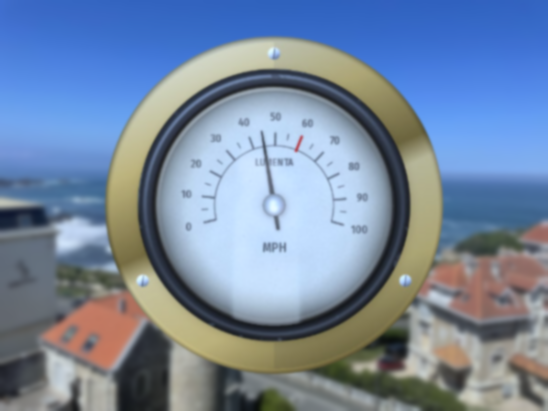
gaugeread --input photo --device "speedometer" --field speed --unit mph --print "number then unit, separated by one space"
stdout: 45 mph
